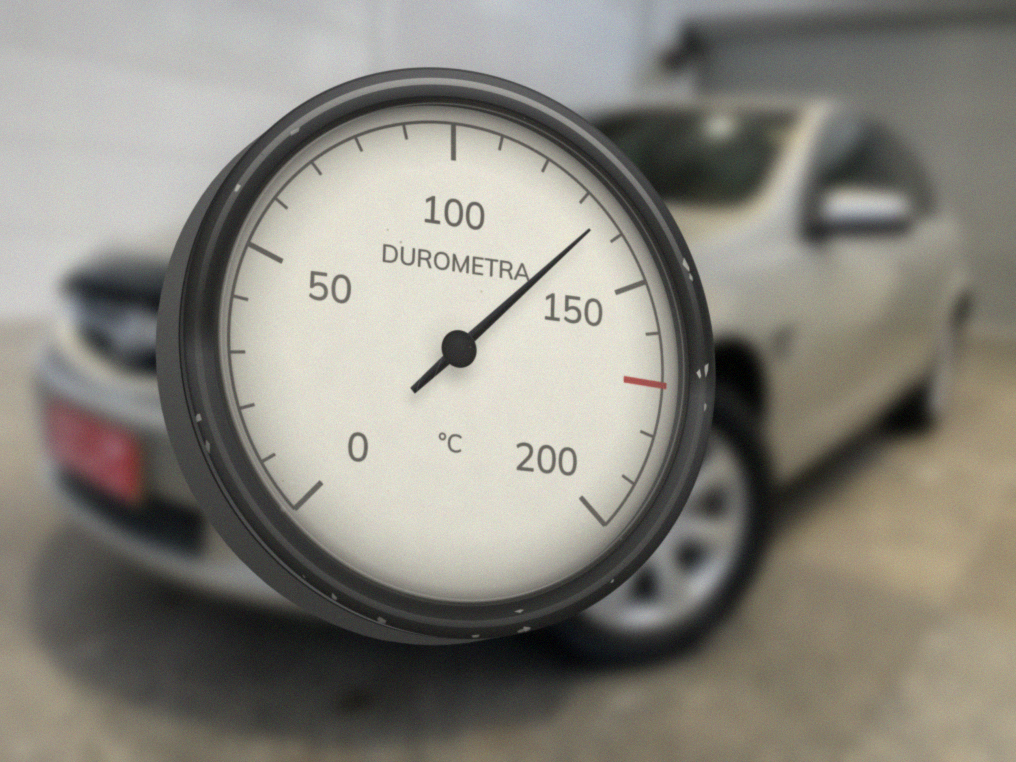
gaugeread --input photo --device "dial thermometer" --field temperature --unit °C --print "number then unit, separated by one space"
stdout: 135 °C
